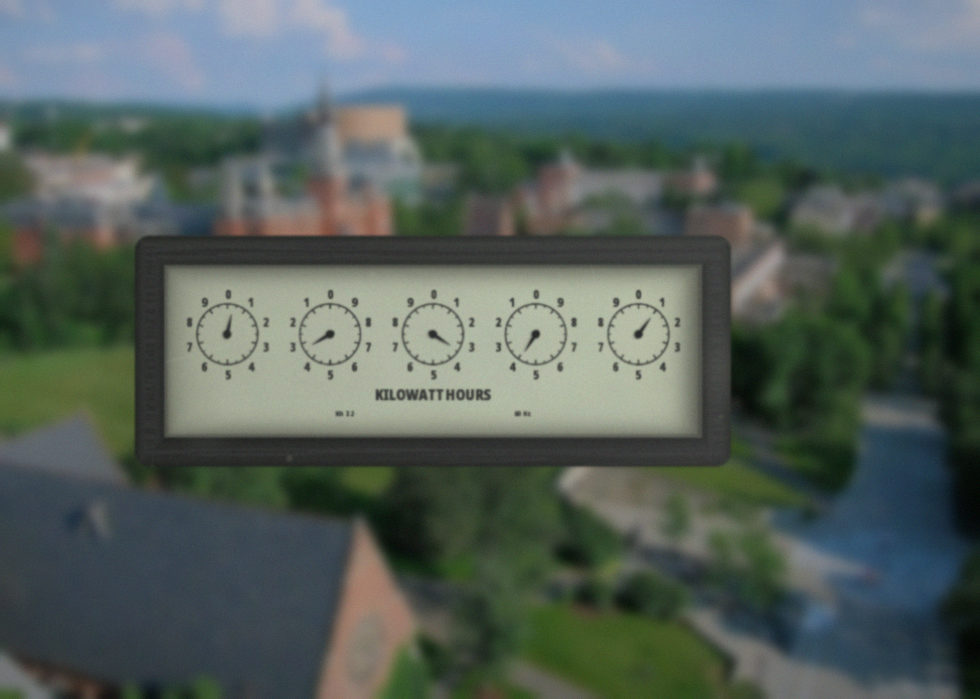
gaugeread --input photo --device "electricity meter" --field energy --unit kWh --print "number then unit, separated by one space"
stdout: 3341 kWh
